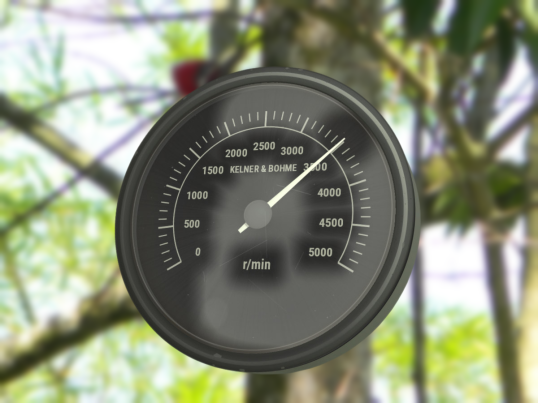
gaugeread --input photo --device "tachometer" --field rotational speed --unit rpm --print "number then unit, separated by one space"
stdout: 3500 rpm
